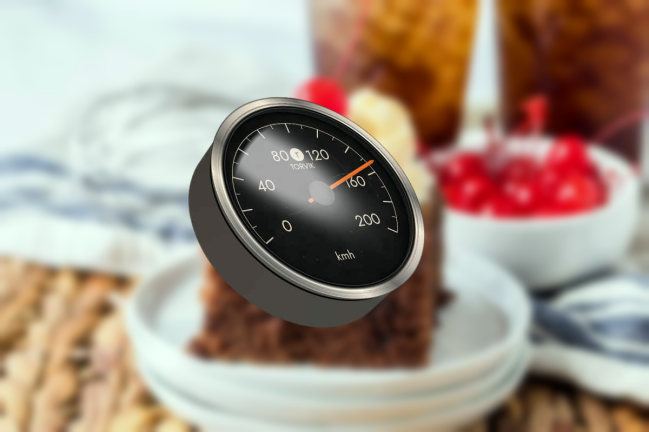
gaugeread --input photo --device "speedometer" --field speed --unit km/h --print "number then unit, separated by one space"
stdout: 155 km/h
